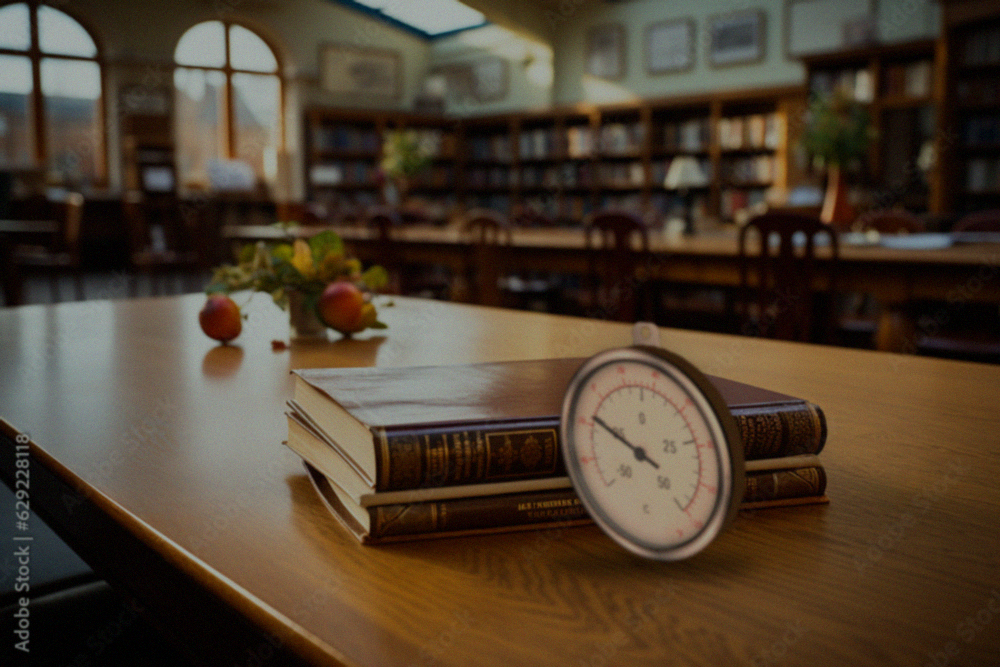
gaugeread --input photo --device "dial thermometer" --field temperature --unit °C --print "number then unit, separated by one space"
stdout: -25 °C
